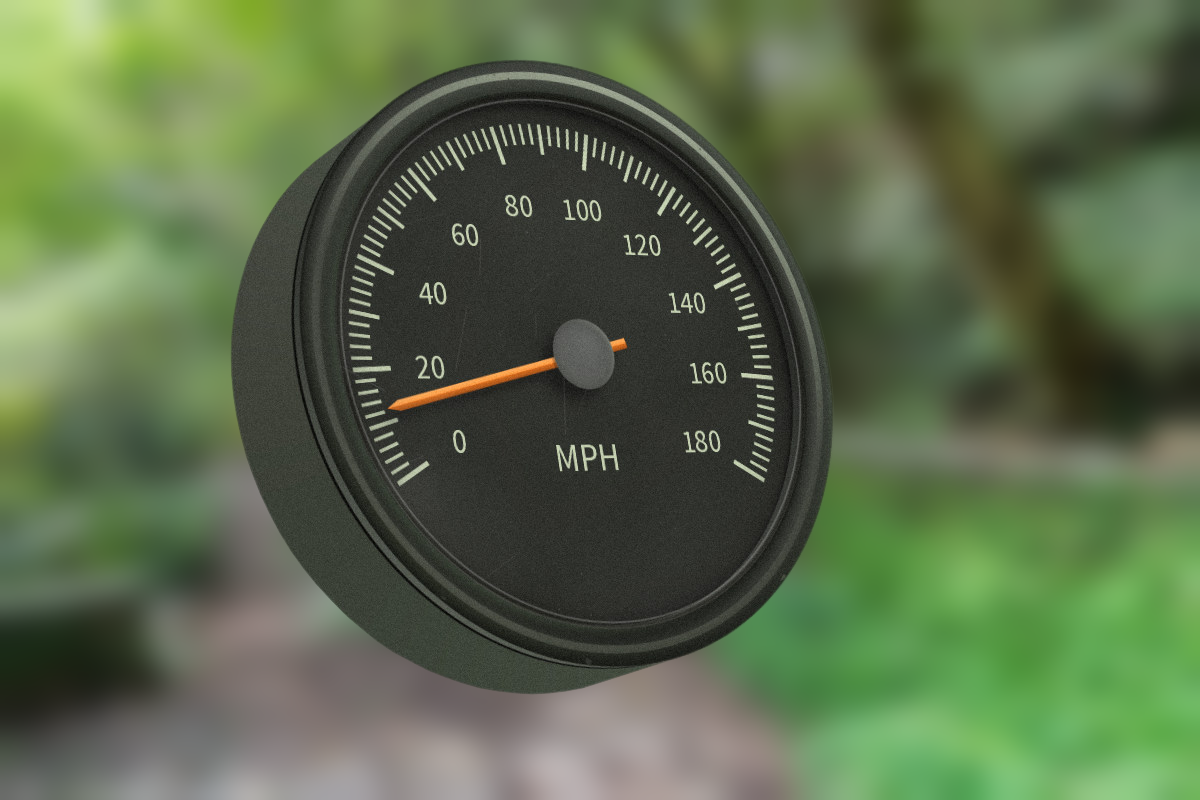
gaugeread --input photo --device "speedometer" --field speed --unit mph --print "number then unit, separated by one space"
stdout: 12 mph
